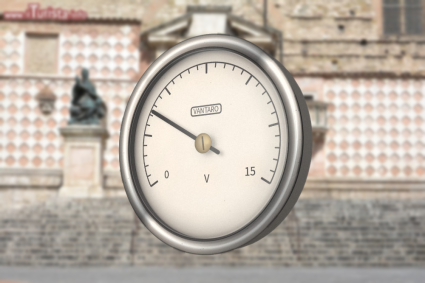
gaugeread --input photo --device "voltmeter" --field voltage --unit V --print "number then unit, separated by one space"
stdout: 3.75 V
